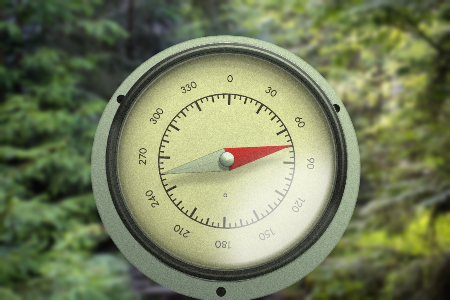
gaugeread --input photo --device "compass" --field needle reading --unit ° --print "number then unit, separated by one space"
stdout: 75 °
